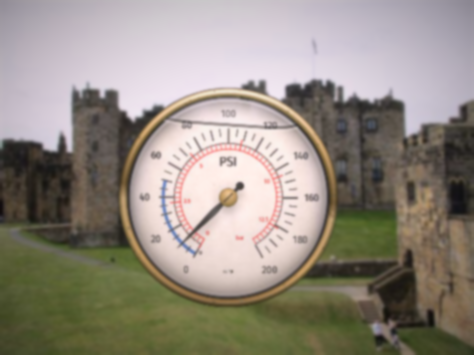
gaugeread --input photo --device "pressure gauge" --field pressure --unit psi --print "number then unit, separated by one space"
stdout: 10 psi
